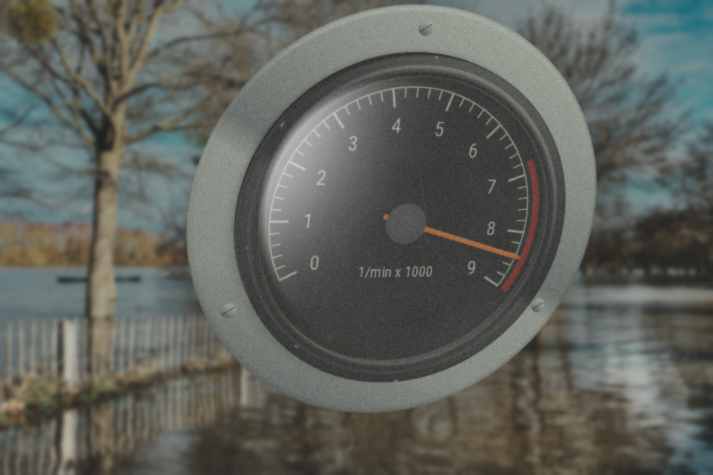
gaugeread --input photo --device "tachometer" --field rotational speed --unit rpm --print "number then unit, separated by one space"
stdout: 8400 rpm
